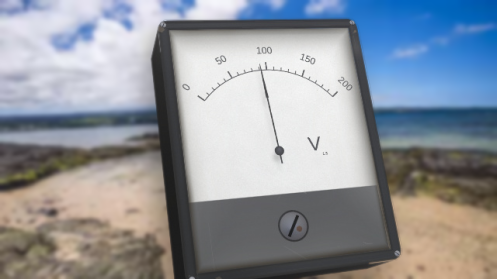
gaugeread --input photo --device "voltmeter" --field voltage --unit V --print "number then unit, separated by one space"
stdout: 90 V
